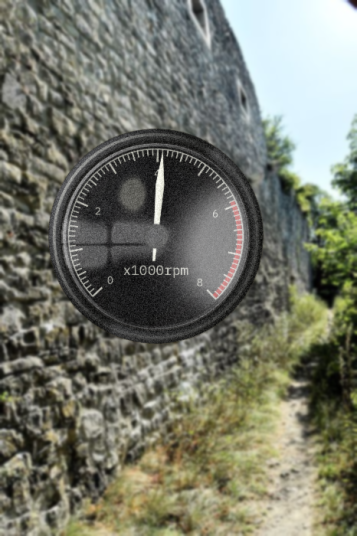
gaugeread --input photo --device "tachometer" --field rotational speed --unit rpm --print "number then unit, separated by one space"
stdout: 4100 rpm
